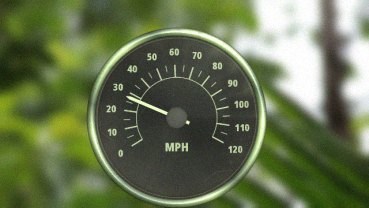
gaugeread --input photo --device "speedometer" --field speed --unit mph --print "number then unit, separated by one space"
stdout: 27.5 mph
